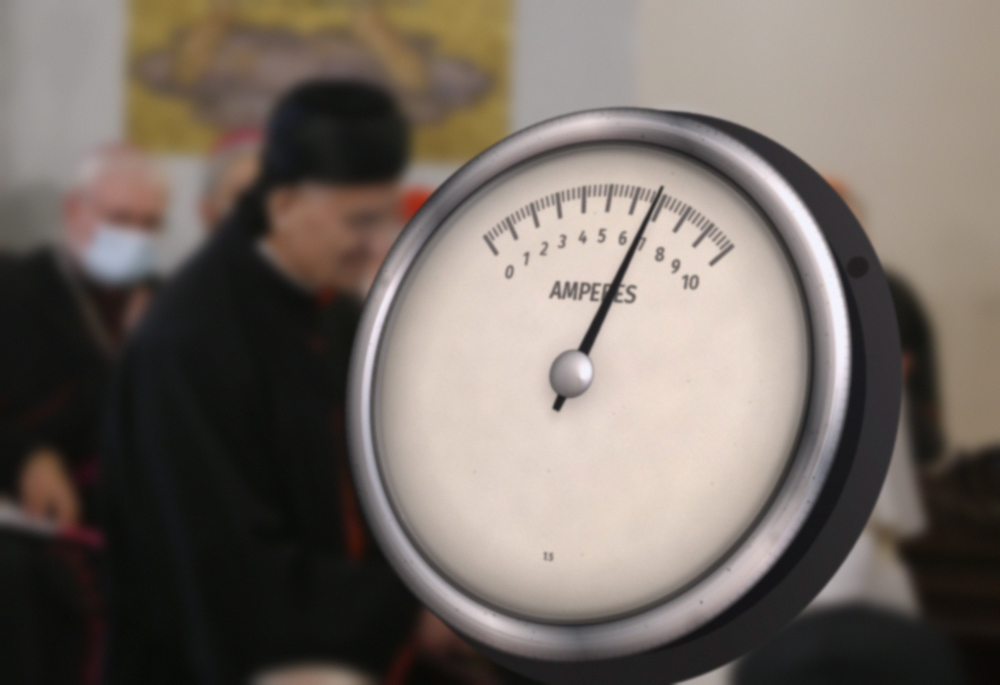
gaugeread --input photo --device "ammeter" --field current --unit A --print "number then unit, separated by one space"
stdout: 7 A
